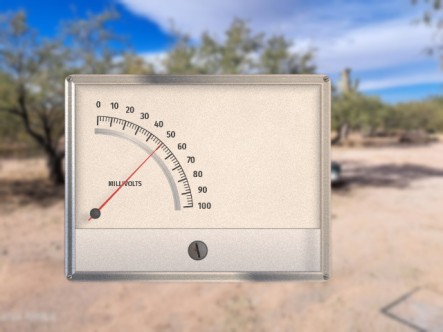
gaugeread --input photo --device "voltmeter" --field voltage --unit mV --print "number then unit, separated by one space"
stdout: 50 mV
